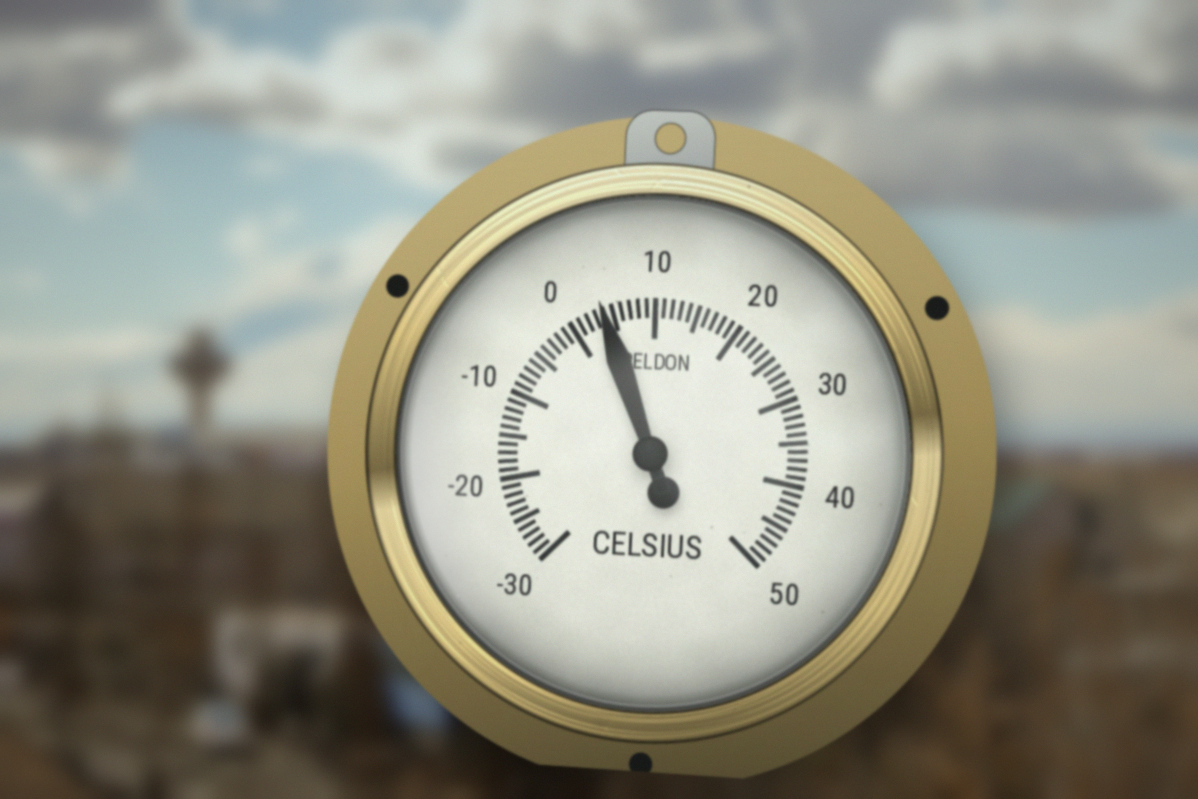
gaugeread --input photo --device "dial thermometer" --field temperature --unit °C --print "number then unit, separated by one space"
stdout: 4 °C
